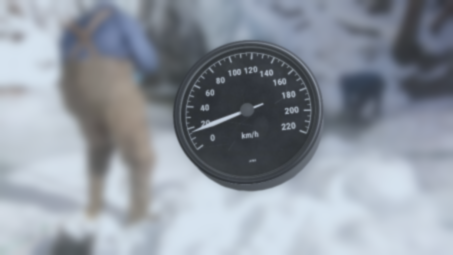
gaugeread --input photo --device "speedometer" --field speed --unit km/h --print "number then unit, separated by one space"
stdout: 15 km/h
